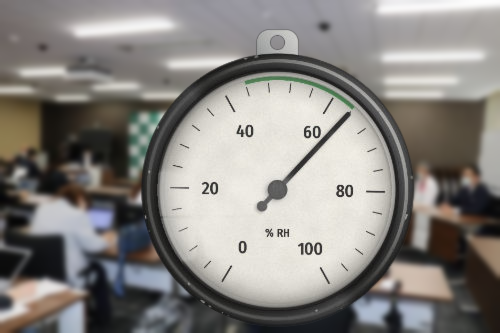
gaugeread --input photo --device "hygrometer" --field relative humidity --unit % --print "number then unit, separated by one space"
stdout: 64 %
